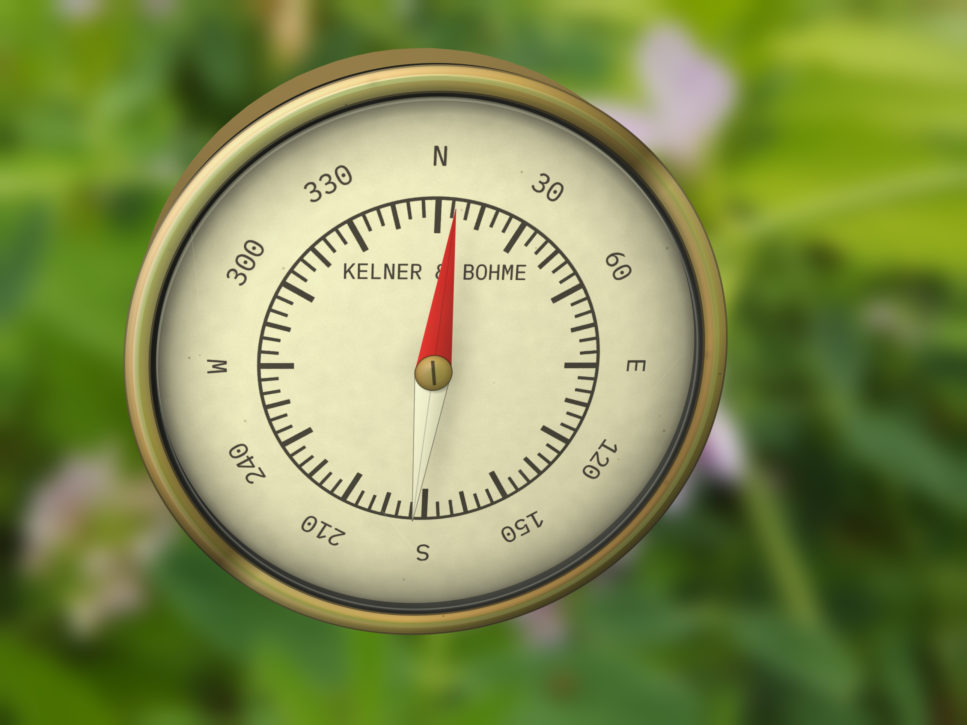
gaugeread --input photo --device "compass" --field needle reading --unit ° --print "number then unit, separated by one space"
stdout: 5 °
